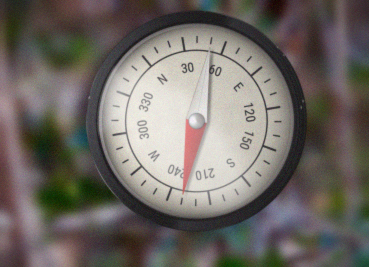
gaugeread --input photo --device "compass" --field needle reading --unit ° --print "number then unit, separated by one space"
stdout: 230 °
